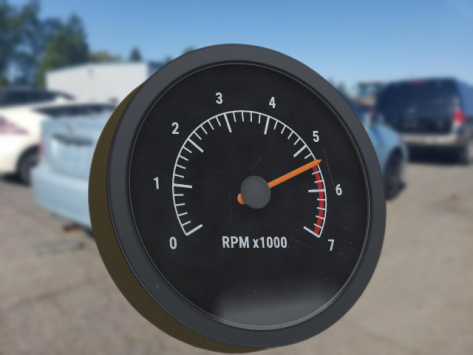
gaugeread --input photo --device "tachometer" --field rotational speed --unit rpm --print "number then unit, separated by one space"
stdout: 5400 rpm
